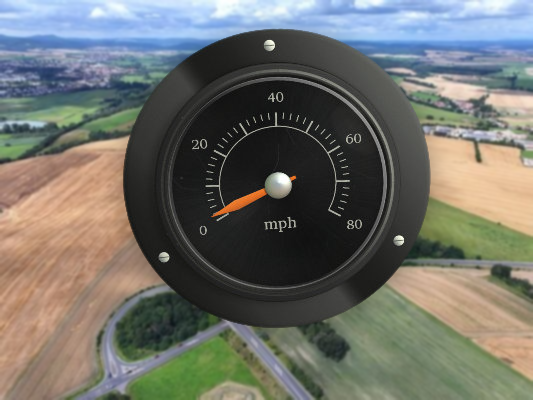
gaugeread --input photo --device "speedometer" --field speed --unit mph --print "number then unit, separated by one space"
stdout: 2 mph
